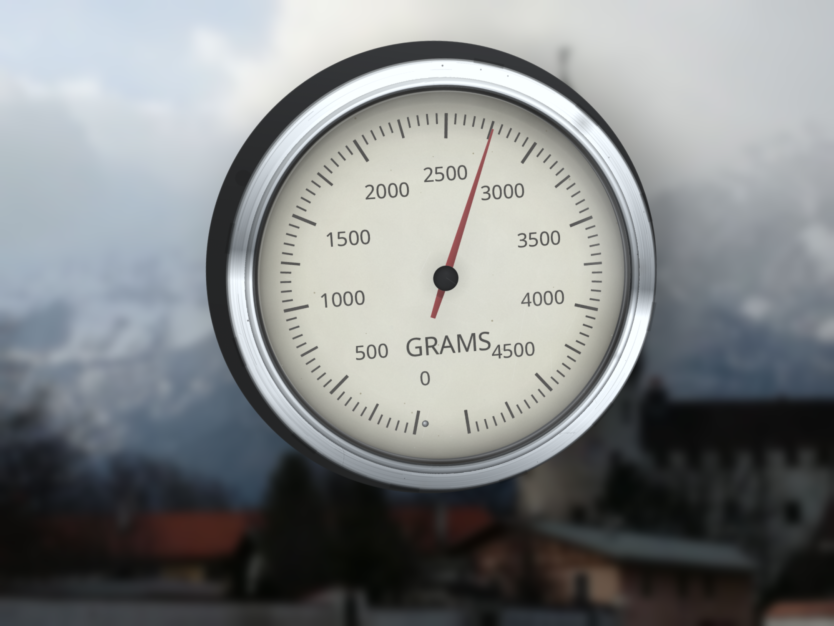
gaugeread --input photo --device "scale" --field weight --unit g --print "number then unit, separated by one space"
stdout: 2750 g
